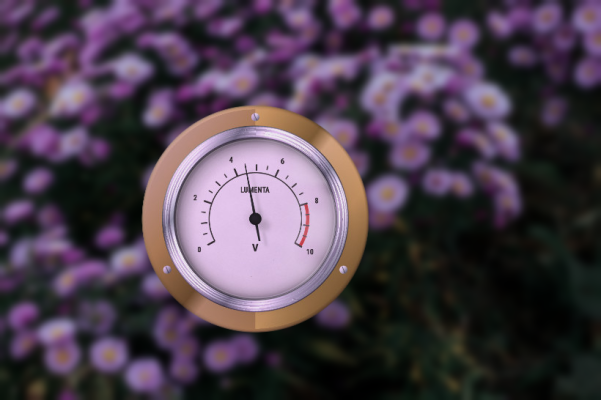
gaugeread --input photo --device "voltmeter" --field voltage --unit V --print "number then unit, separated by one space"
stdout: 4.5 V
